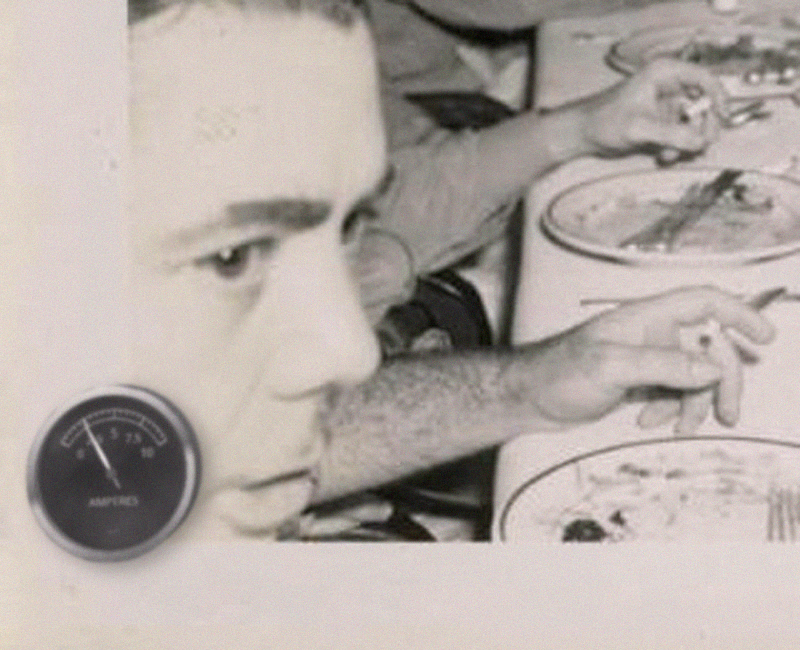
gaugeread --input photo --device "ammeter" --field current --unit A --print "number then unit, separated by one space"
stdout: 2.5 A
